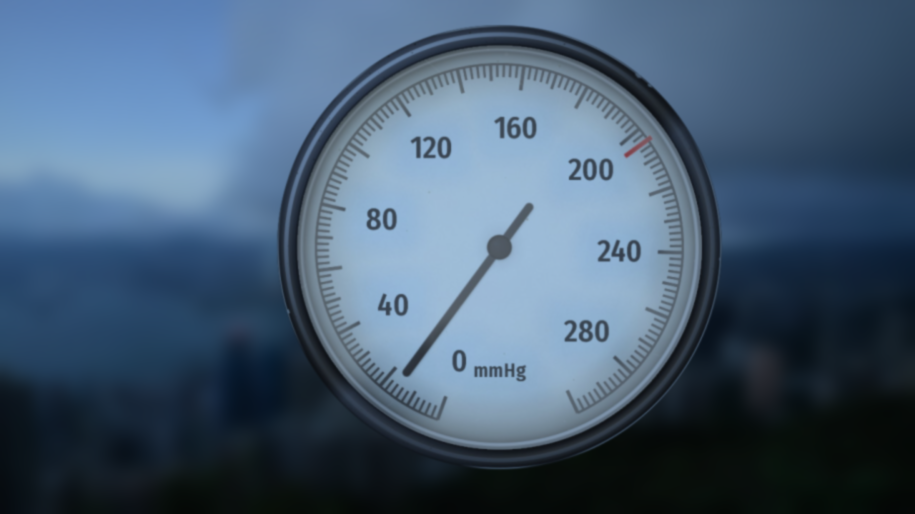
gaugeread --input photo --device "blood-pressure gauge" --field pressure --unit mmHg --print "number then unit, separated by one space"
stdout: 16 mmHg
